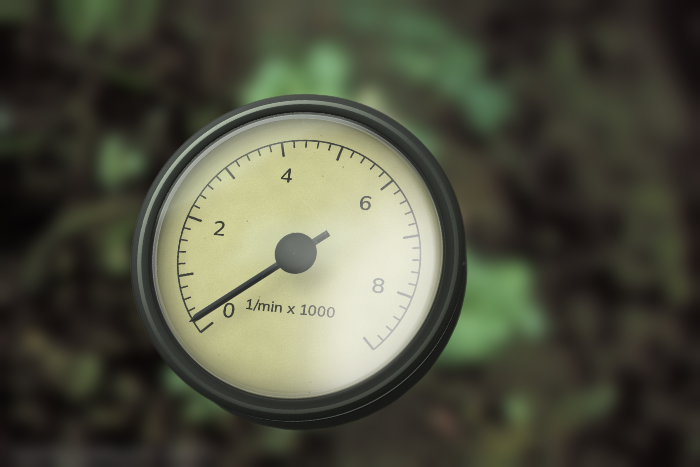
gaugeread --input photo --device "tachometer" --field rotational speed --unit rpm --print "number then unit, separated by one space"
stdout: 200 rpm
